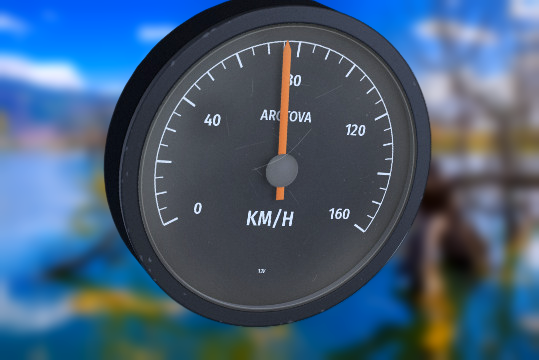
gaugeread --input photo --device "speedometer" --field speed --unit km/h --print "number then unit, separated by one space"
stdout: 75 km/h
